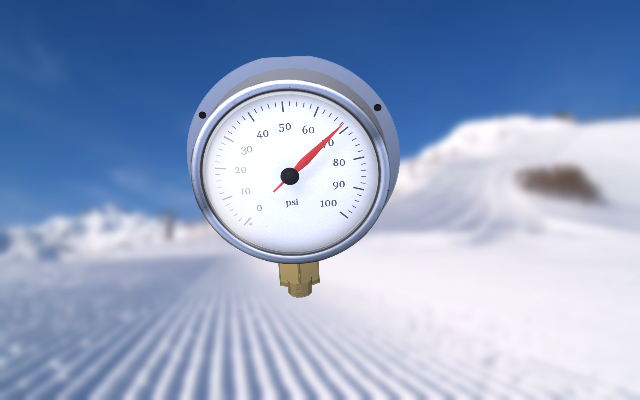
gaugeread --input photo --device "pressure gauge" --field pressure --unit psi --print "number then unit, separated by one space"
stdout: 68 psi
